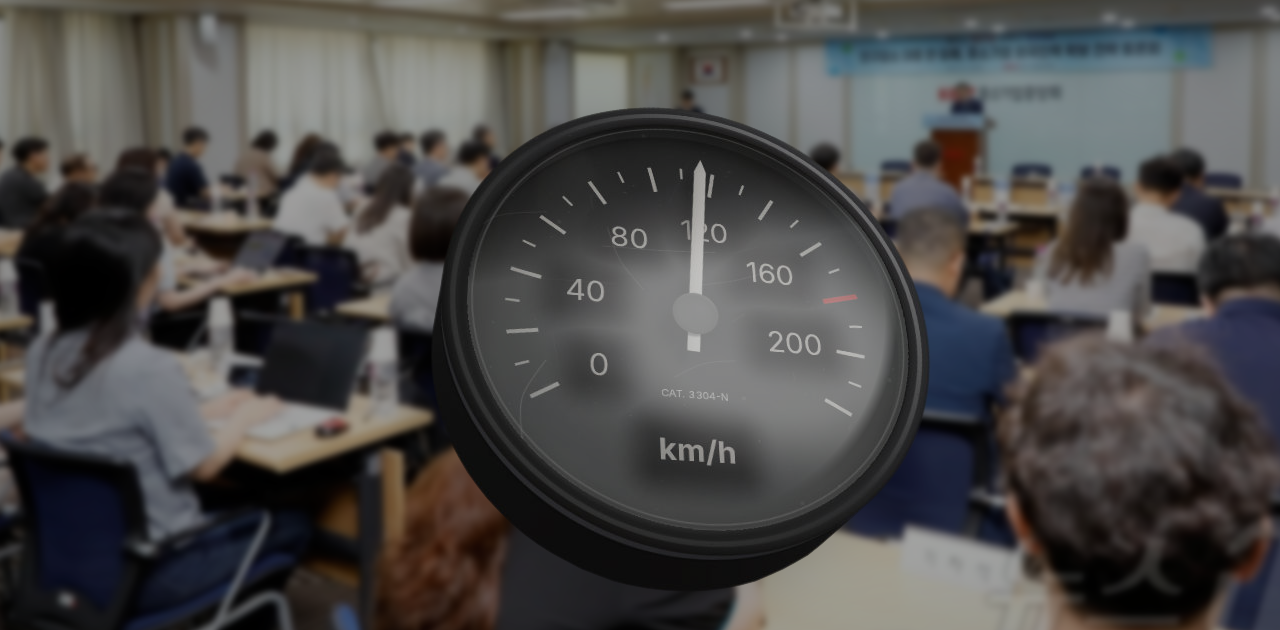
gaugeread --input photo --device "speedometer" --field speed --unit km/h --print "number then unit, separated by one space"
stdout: 115 km/h
